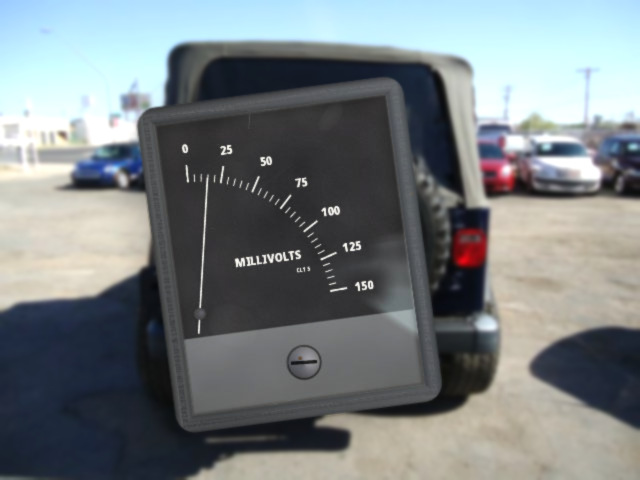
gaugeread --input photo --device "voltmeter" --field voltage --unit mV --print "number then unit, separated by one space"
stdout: 15 mV
